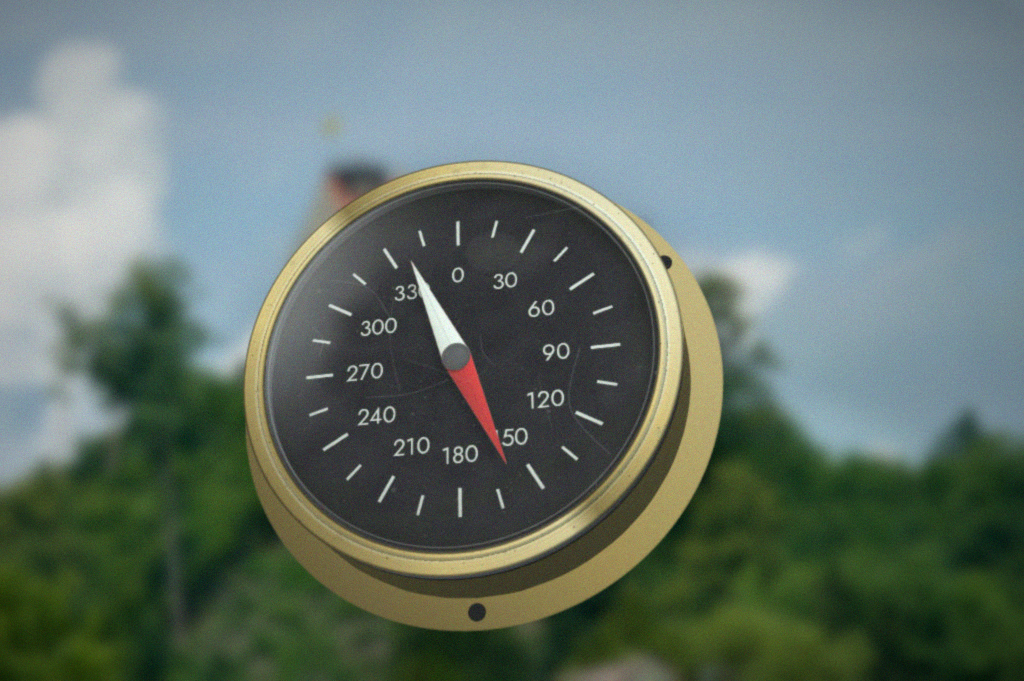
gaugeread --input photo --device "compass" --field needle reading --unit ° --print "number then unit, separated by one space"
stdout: 157.5 °
